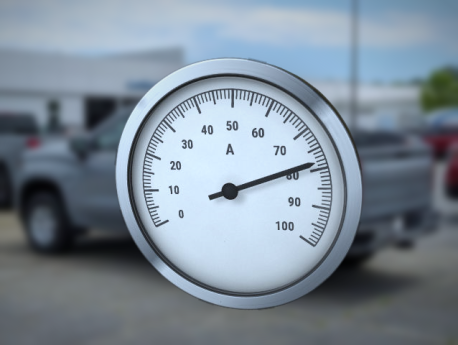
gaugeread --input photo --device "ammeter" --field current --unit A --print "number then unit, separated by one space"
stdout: 78 A
